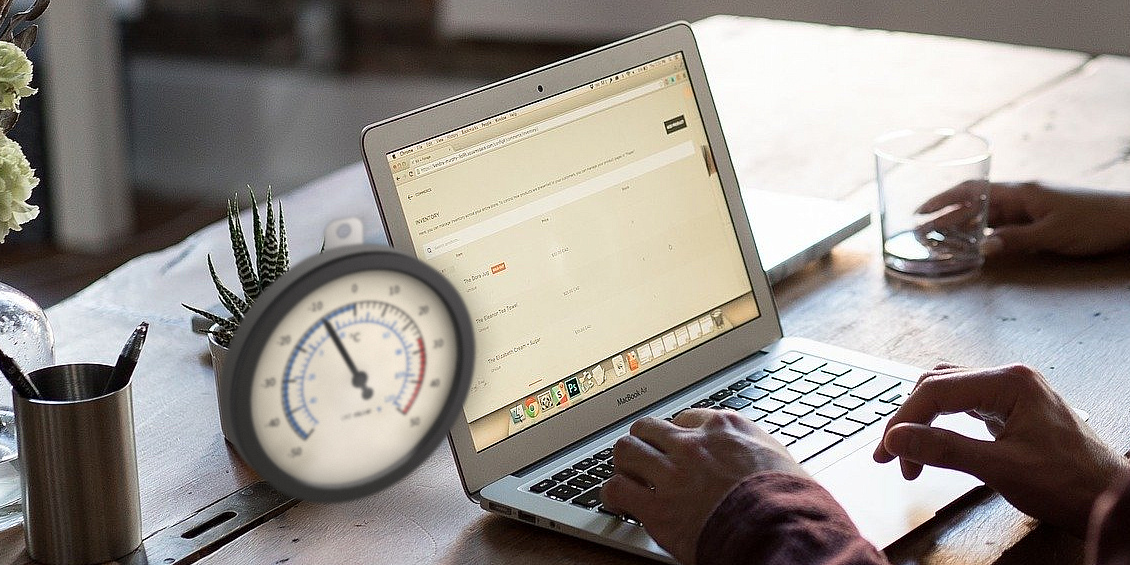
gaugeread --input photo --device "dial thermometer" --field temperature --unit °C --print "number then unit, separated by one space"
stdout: -10 °C
